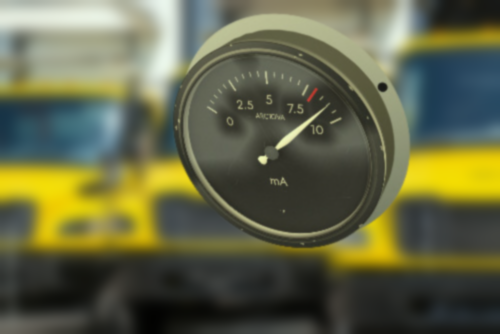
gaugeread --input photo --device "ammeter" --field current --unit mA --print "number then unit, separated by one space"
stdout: 9 mA
